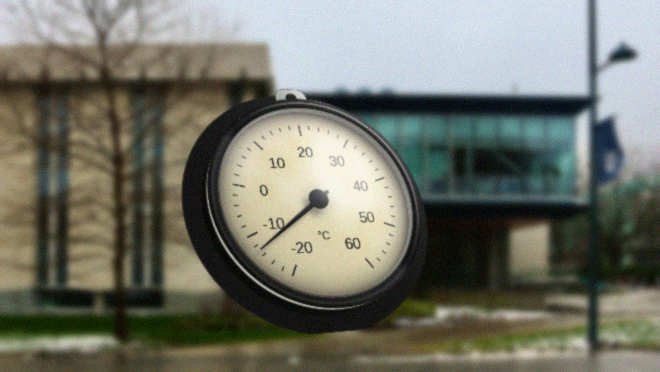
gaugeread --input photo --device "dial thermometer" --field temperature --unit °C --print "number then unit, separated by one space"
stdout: -13 °C
